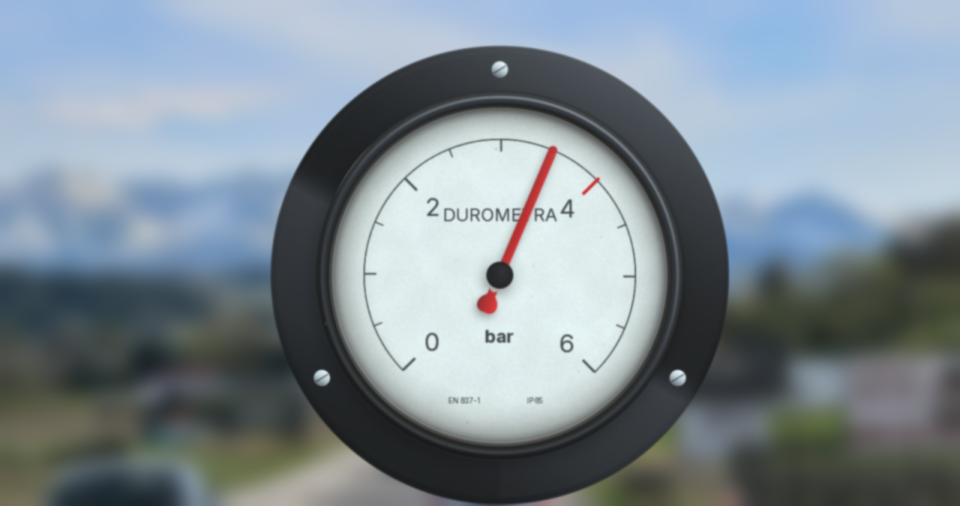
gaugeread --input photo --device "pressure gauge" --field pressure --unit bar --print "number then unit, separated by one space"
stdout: 3.5 bar
